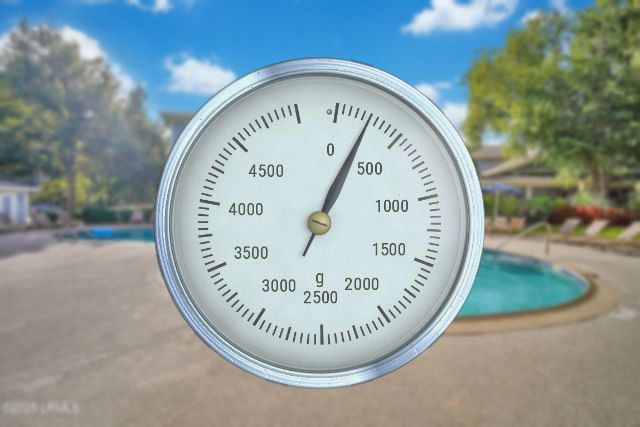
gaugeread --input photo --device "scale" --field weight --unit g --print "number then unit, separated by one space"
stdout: 250 g
